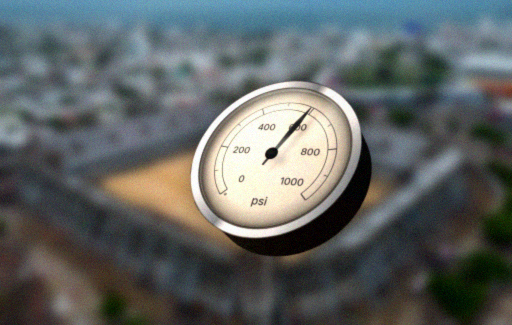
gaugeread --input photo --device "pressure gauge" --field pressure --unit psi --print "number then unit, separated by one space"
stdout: 600 psi
